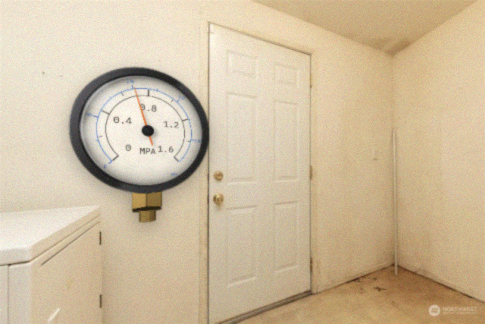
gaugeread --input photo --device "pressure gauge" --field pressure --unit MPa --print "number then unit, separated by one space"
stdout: 0.7 MPa
